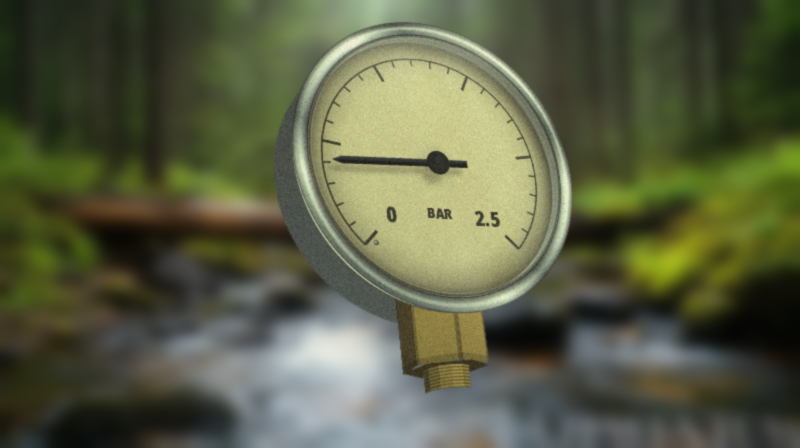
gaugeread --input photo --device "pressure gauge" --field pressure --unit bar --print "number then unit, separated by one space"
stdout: 0.4 bar
